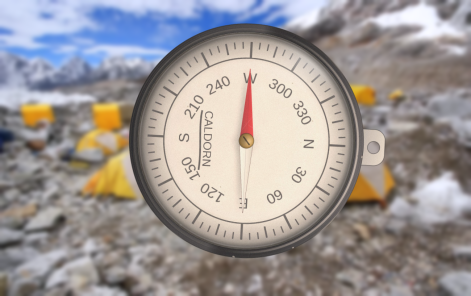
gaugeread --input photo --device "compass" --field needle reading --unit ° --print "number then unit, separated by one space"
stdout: 270 °
